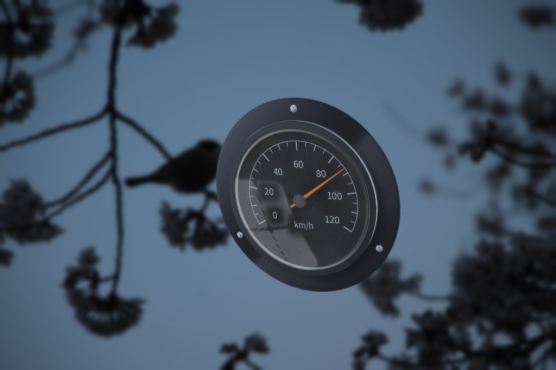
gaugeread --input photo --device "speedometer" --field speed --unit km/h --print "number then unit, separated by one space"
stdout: 87.5 km/h
